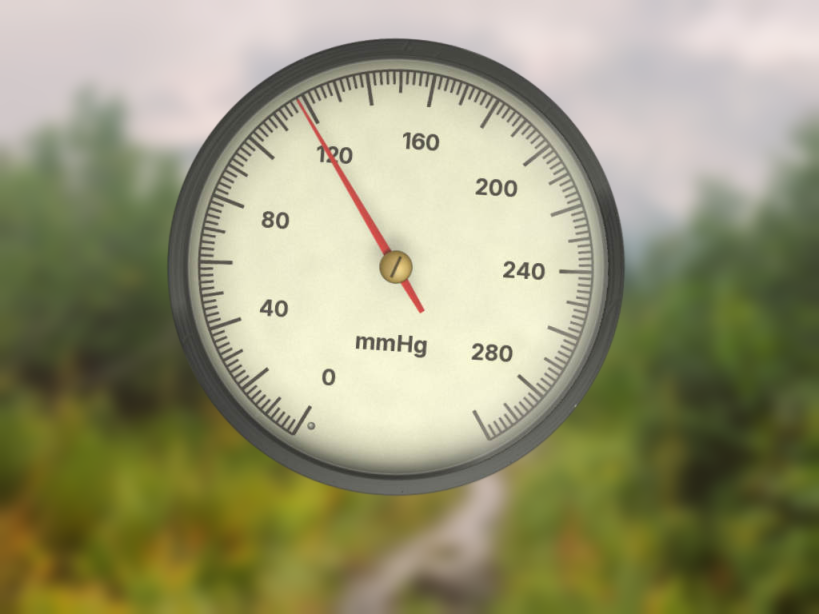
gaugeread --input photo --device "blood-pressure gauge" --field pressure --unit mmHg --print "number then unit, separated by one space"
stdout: 118 mmHg
